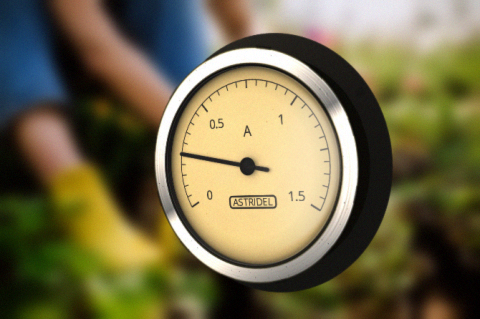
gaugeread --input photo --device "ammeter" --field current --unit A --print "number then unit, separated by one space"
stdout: 0.25 A
